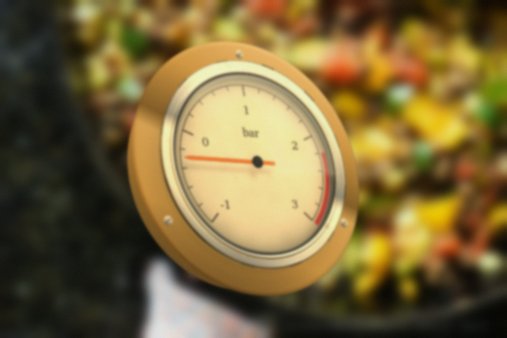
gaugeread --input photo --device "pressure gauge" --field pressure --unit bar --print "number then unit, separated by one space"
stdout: -0.3 bar
